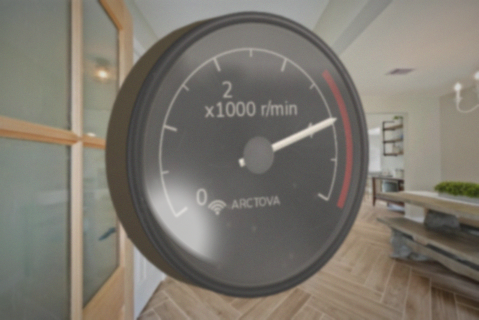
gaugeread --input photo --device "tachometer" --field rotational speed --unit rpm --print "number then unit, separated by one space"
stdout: 4000 rpm
